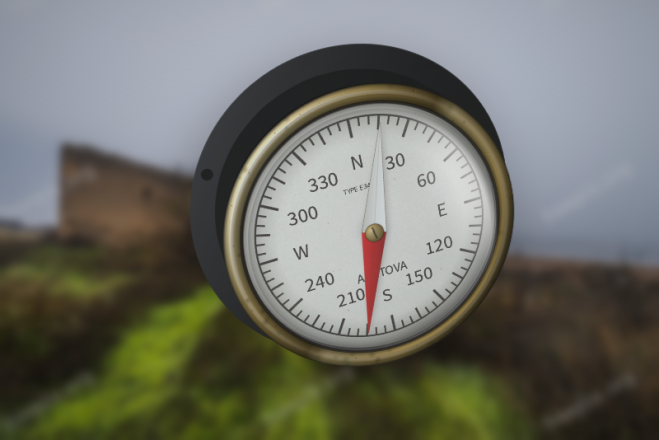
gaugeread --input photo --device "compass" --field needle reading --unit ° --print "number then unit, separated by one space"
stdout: 195 °
